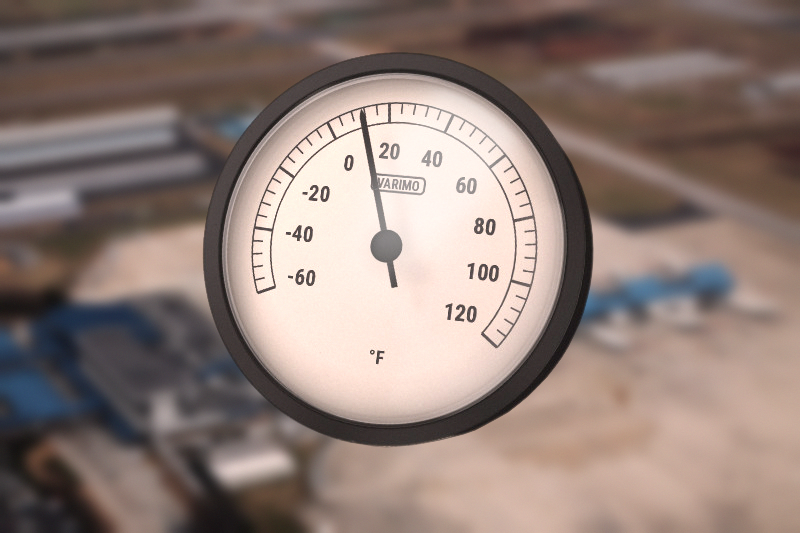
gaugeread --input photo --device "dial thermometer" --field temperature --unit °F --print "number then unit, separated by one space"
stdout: 12 °F
